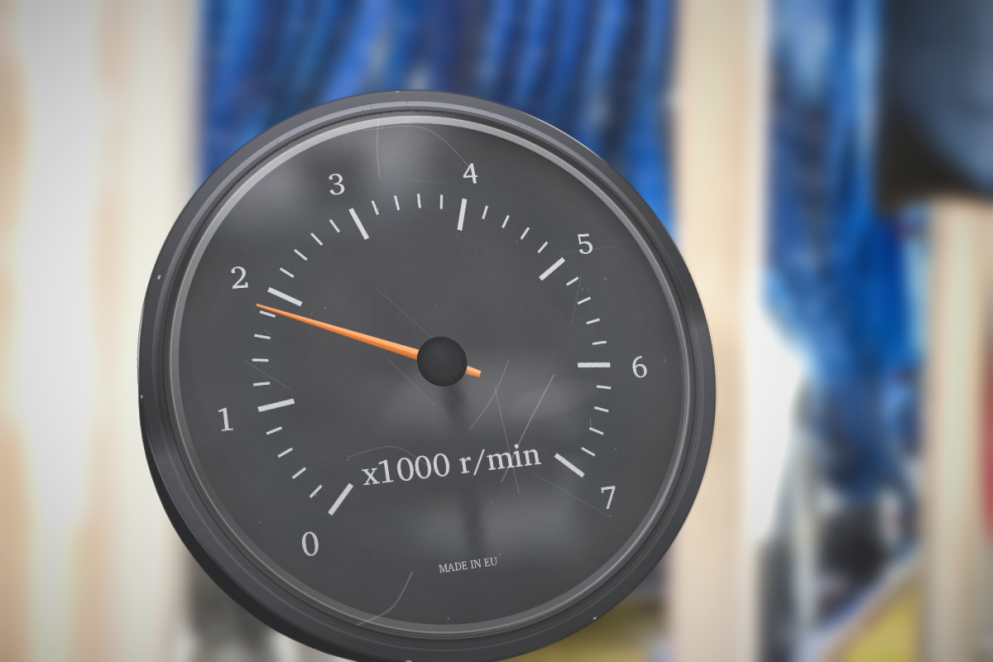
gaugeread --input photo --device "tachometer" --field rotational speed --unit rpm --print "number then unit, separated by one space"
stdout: 1800 rpm
